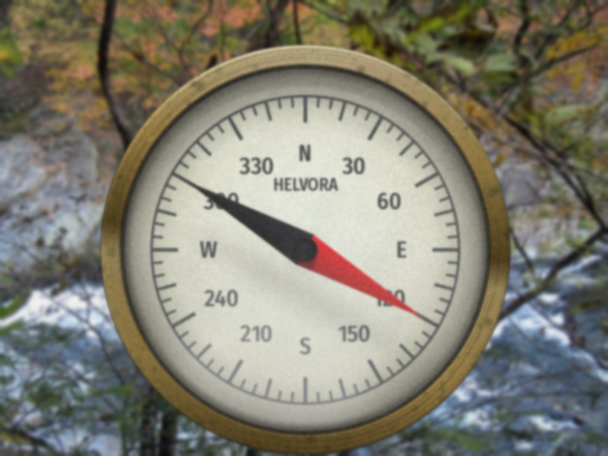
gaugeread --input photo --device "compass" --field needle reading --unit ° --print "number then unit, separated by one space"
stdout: 120 °
